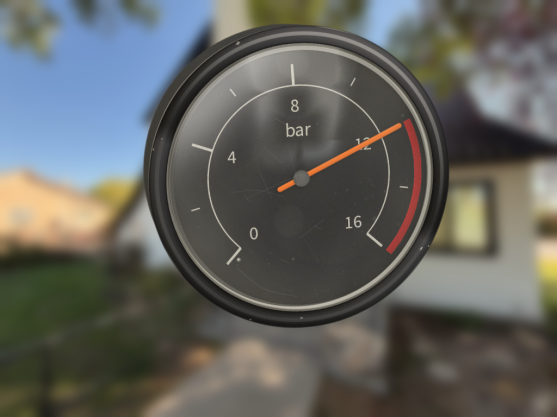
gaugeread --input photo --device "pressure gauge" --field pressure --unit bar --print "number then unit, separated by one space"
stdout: 12 bar
